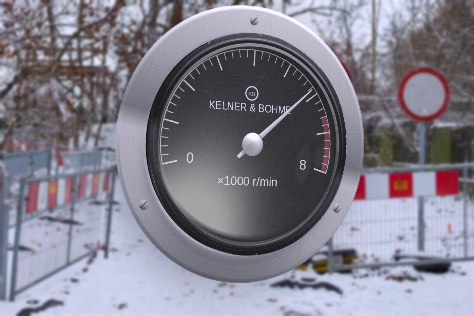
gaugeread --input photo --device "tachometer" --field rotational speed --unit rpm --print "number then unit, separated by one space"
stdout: 5800 rpm
